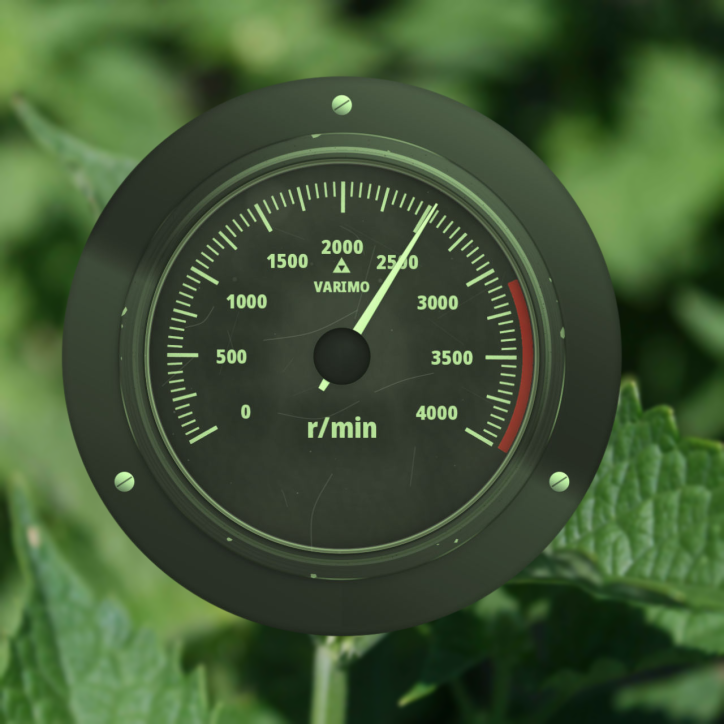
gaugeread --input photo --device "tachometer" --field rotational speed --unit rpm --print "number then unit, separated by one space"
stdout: 2525 rpm
